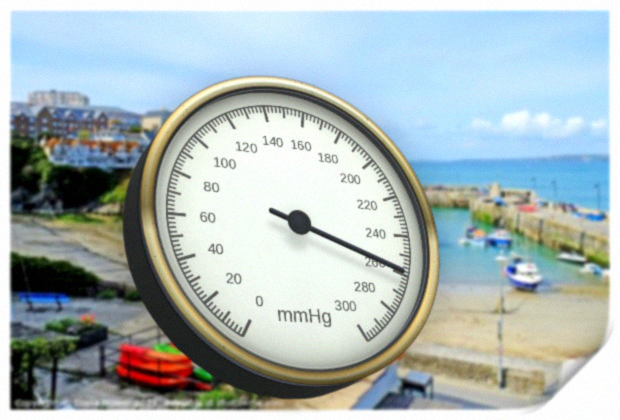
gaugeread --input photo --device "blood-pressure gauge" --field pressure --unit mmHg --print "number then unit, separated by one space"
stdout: 260 mmHg
